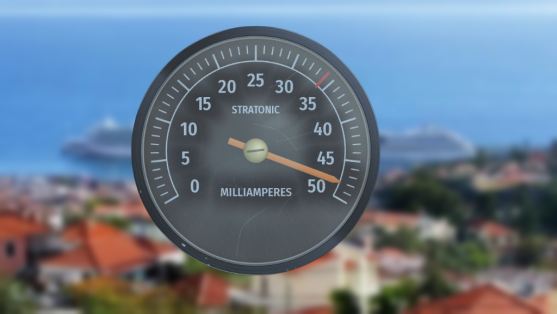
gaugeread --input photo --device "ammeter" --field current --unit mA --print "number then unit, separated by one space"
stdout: 48 mA
